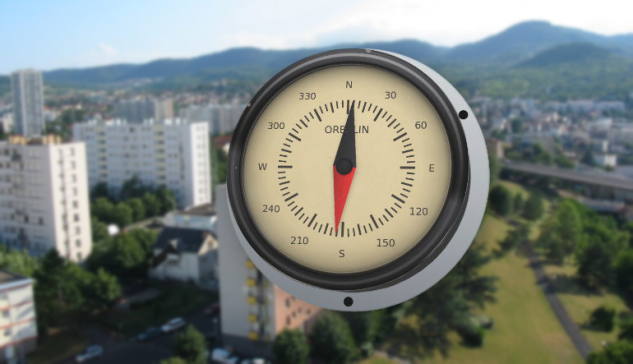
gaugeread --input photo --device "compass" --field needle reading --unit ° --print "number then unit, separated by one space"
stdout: 185 °
